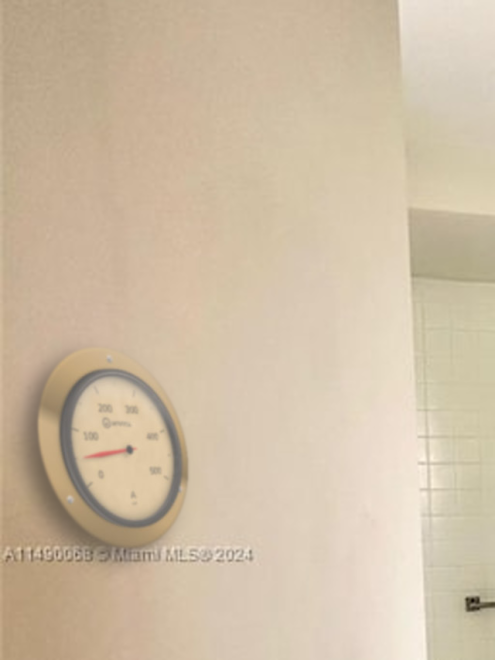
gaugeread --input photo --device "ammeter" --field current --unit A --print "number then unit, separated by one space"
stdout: 50 A
